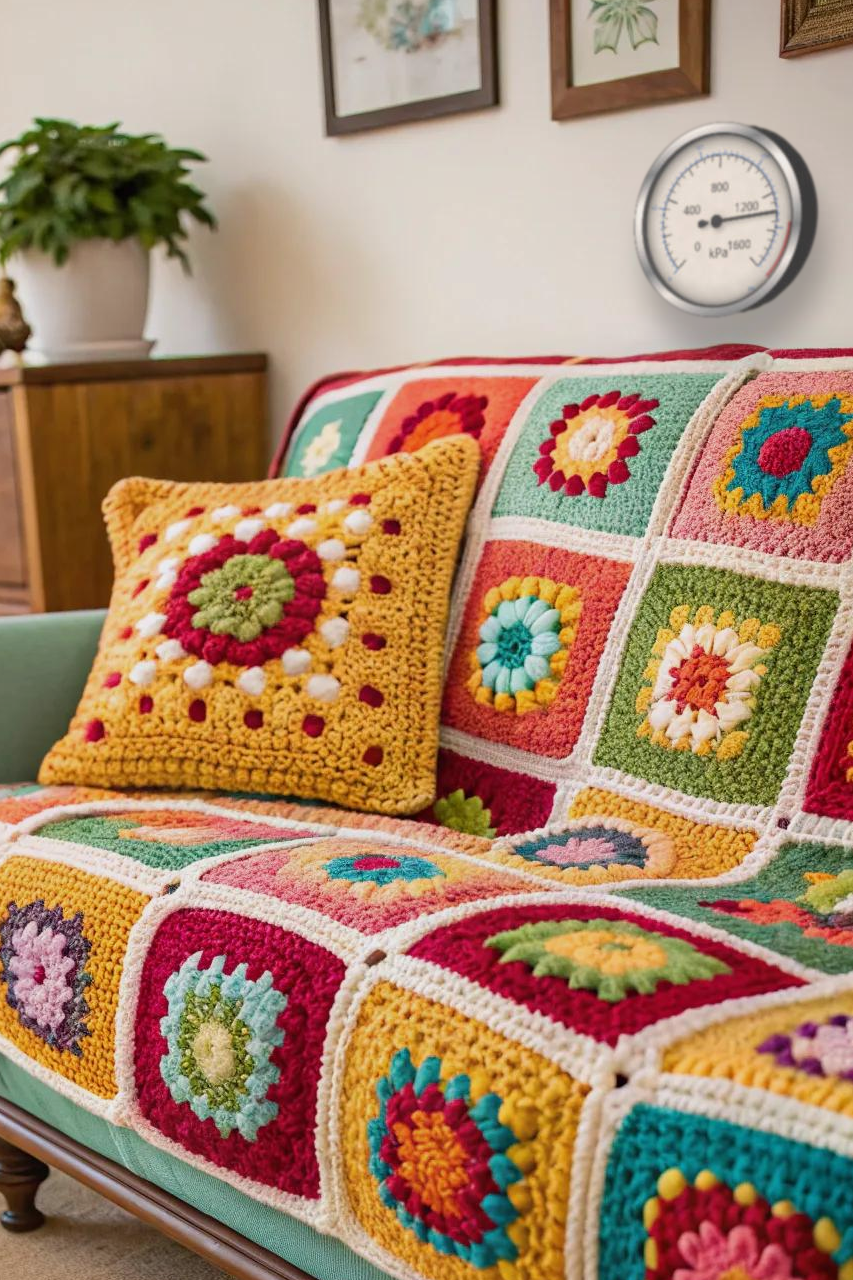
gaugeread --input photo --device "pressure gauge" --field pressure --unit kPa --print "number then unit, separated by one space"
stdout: 1300 kPa
